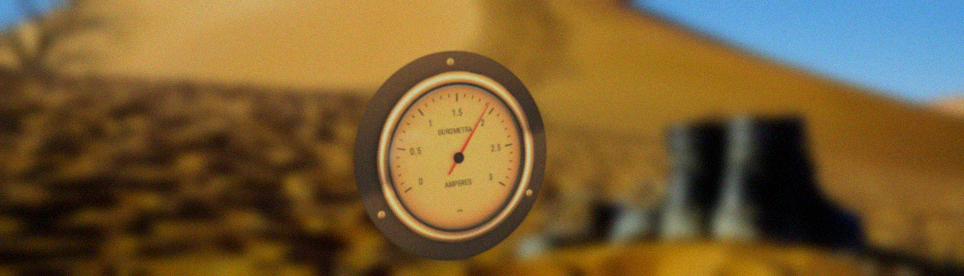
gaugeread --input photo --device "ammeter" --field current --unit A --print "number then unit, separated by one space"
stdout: 1.9 A
